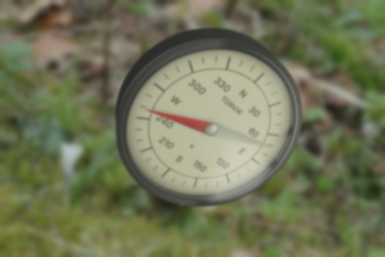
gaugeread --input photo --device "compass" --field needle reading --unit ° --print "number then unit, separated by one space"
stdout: 250 °
